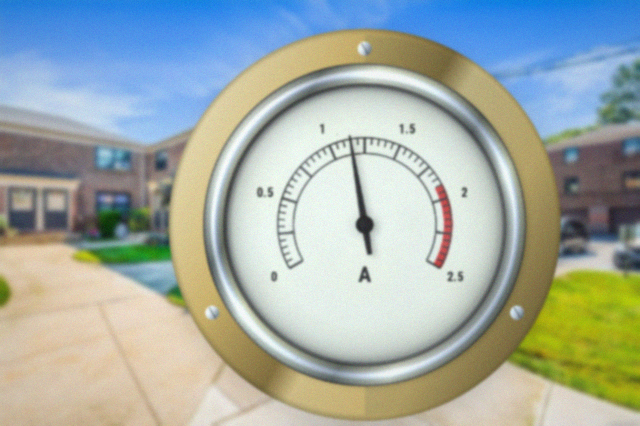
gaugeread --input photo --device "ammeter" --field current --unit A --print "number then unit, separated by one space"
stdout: 1.15 A
